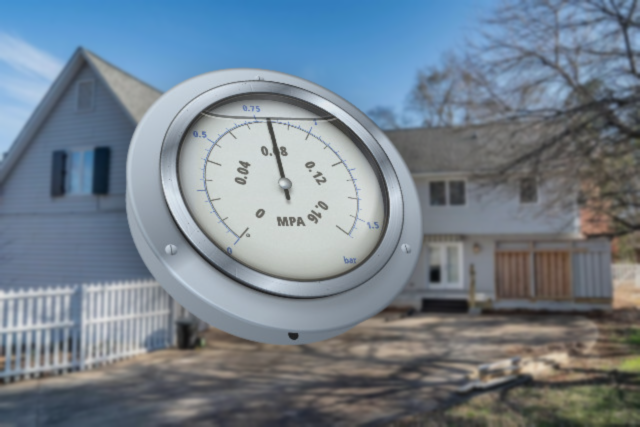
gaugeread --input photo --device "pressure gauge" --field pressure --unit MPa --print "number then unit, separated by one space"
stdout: 0.08 MPa
